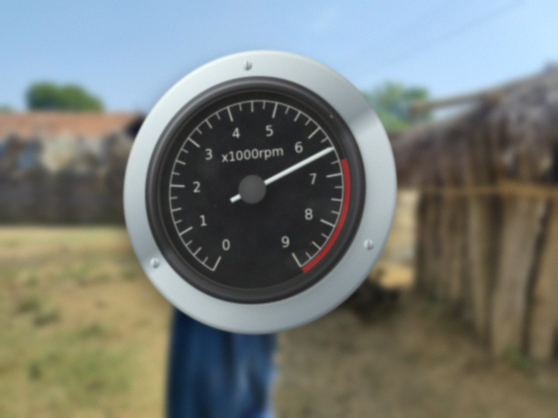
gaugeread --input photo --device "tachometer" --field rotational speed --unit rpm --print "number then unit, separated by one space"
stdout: 6500 rpm
